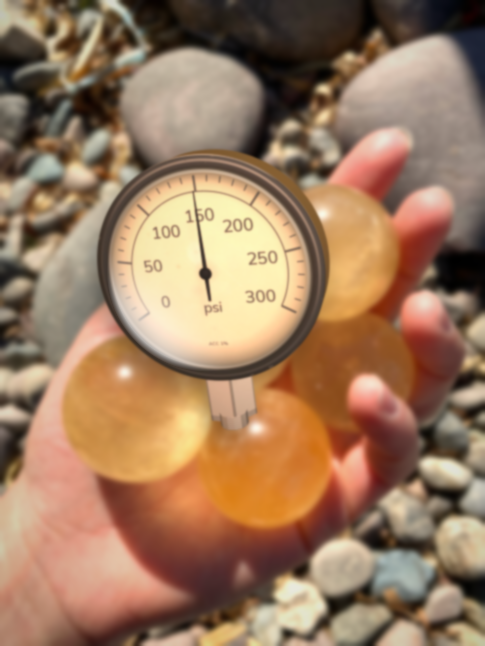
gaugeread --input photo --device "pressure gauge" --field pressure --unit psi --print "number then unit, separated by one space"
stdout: 150 psi
